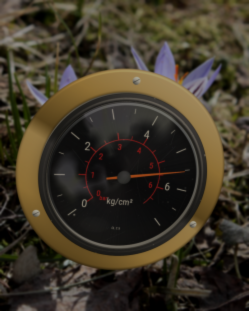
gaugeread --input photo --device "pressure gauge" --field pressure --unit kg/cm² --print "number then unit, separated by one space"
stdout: 5.5 kg/cm²
